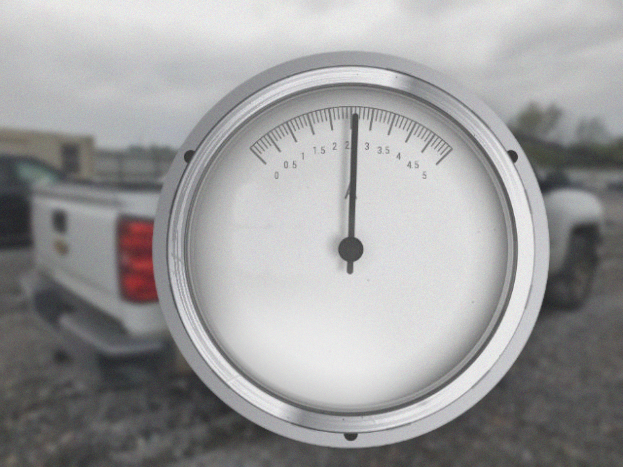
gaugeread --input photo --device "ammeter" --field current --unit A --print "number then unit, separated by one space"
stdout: 2.6 A
